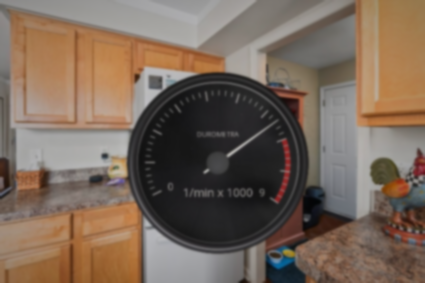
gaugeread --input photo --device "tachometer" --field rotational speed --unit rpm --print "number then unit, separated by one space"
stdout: 6400 rpm
